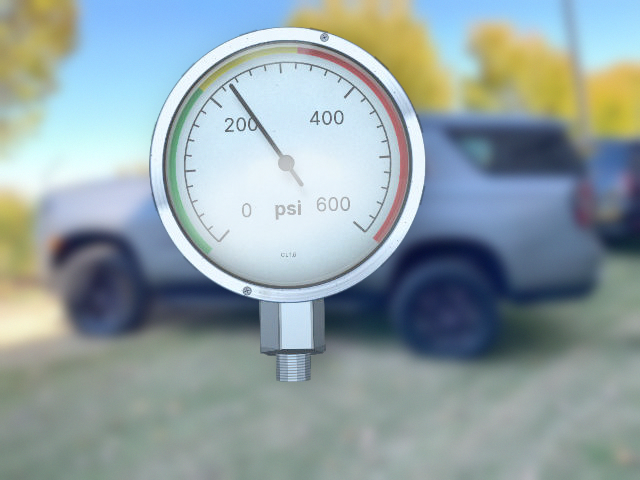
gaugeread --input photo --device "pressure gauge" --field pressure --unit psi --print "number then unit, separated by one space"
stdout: 230 psi
